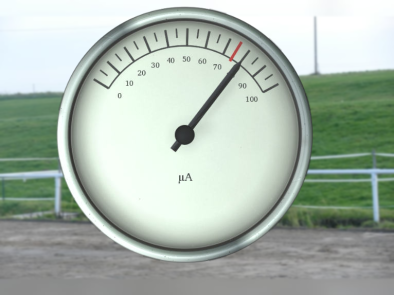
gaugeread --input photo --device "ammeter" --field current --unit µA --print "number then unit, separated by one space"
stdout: 80 µA
